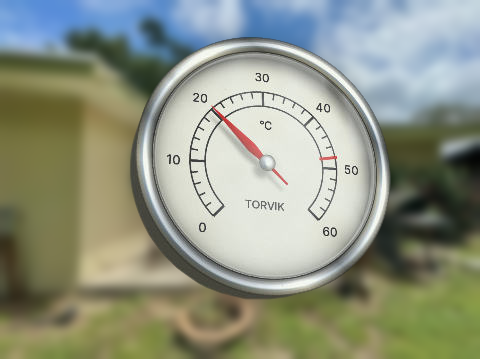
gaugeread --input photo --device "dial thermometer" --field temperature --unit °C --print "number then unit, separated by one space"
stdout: 20 °C
